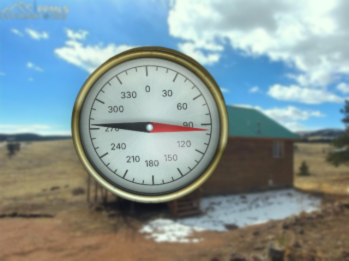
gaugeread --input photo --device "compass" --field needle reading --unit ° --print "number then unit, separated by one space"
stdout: 95 °
